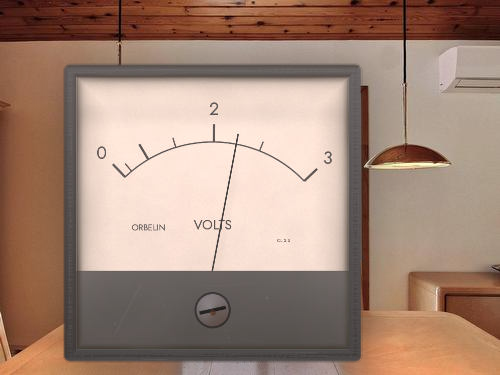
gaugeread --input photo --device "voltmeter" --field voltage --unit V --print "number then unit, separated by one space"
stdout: 2.25 V
